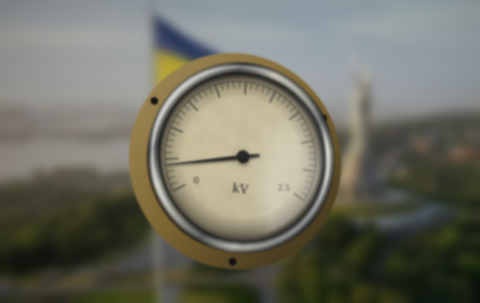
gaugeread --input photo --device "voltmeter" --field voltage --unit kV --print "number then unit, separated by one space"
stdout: 0.2 kV
